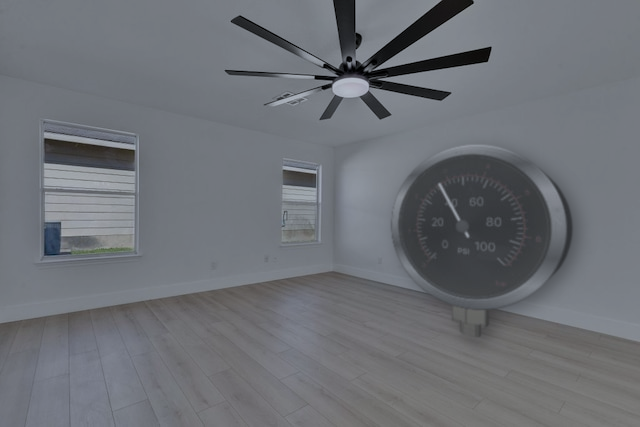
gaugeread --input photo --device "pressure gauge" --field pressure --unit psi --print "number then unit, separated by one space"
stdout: 40 psi
